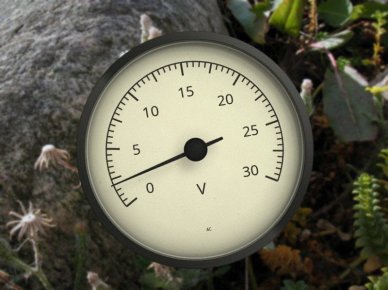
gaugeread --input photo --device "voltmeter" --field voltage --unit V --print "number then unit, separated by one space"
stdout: 2 V
